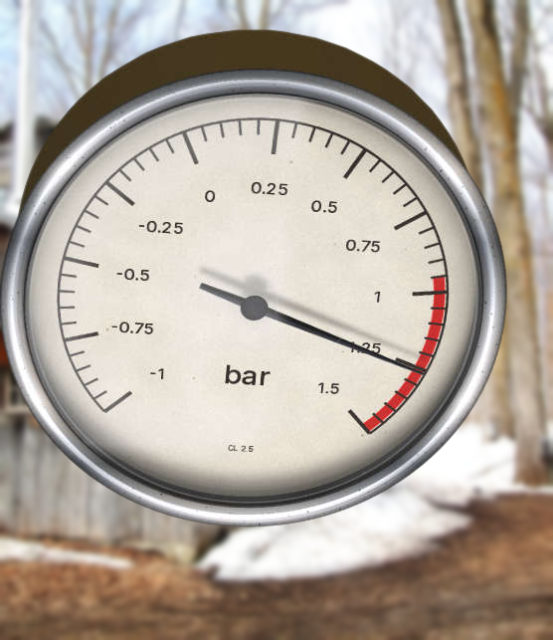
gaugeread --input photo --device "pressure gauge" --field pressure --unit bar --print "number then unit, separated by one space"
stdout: 1.25 bar
